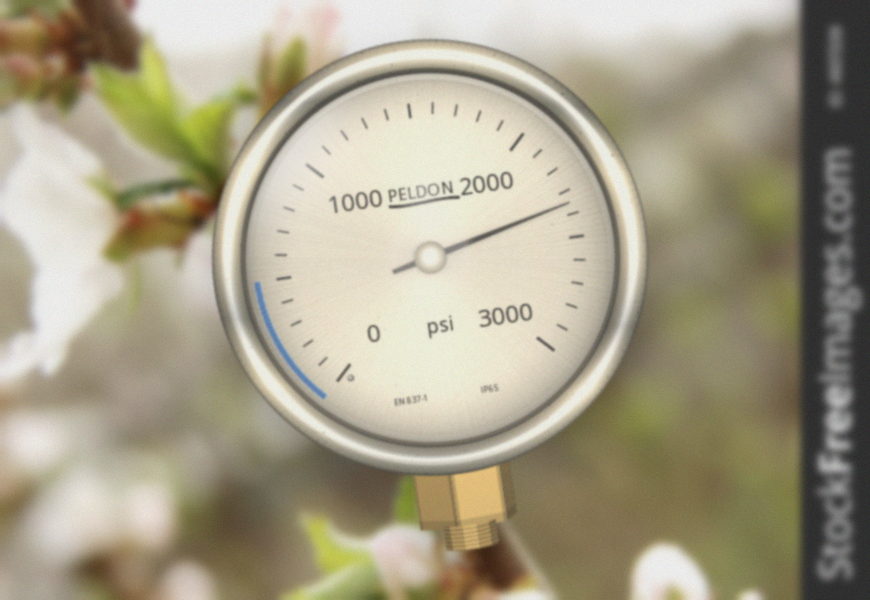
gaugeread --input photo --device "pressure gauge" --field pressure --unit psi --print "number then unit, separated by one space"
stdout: 2350 psi
